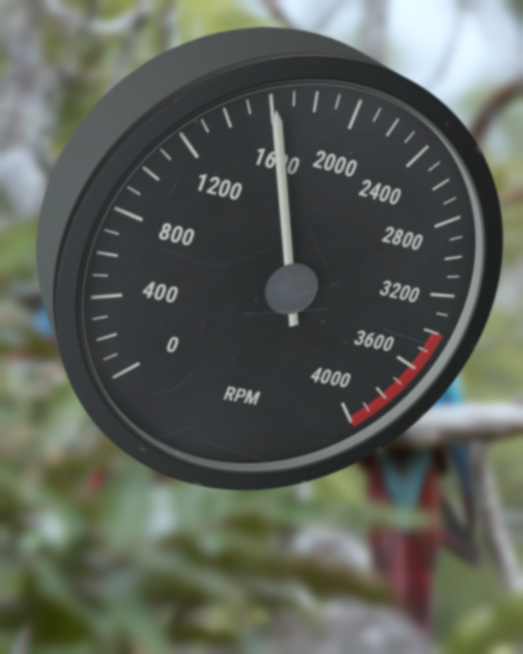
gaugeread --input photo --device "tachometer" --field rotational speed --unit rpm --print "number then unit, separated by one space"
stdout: 1600 rpm
